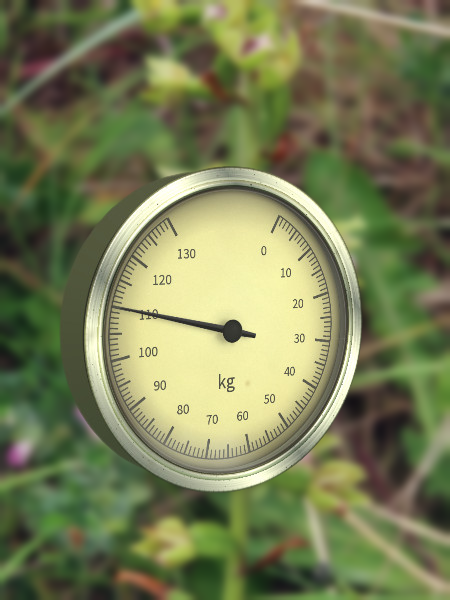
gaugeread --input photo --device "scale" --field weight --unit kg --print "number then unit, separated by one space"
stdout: 110 kg
